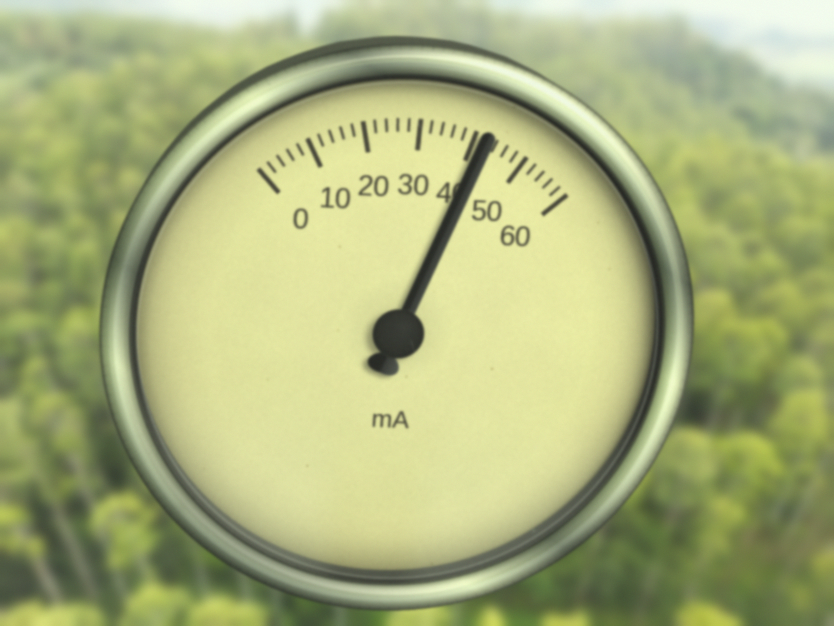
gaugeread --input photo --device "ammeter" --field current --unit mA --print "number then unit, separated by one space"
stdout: 42 mA
